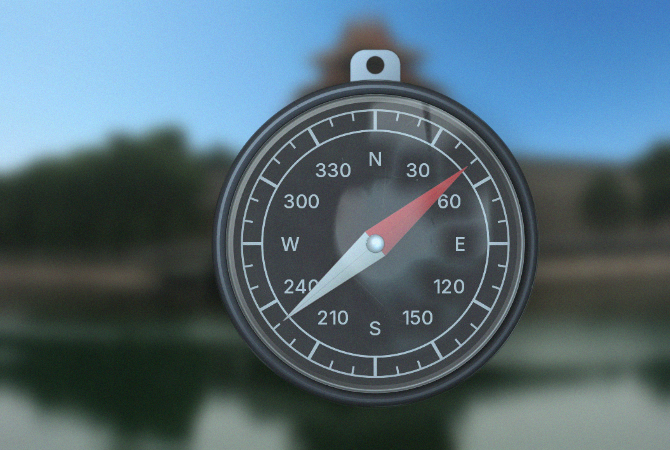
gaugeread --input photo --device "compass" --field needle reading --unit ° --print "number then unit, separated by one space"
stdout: 50 °
